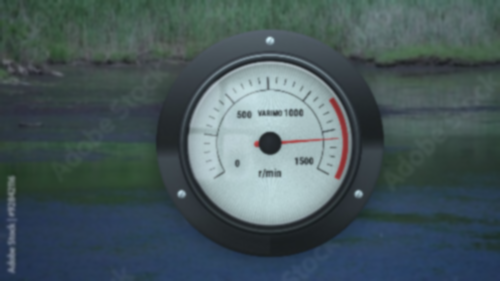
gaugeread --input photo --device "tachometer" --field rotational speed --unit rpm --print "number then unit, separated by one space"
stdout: 1300 rpm
